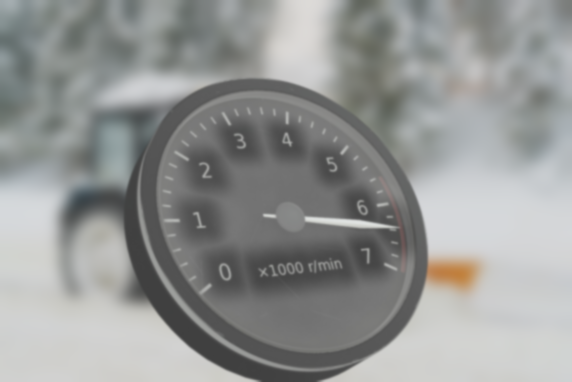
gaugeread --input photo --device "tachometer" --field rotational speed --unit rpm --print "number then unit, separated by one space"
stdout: 6400 rpm
